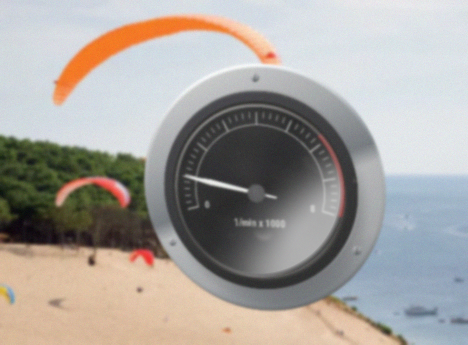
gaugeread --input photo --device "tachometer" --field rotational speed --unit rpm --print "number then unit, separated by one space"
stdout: 1000 rpm
